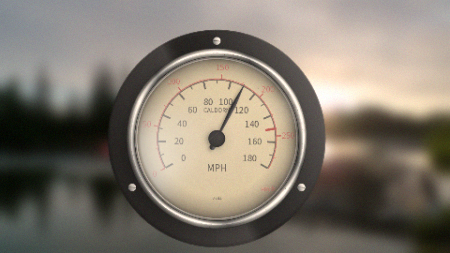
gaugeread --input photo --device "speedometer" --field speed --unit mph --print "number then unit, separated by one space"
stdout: 110 mph
